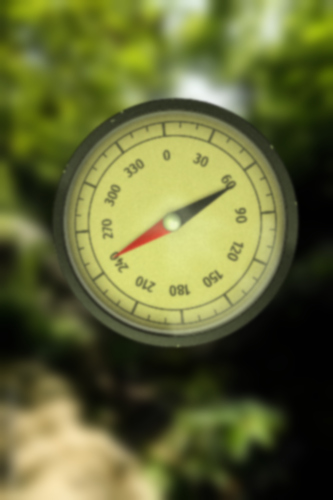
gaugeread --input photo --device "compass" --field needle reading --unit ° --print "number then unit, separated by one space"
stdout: 245 °
